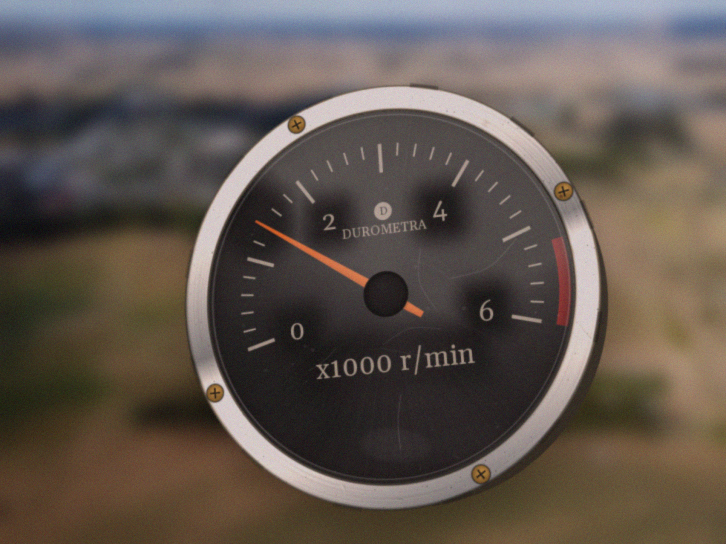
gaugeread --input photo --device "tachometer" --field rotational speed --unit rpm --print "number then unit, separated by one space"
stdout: 1400 rpm
